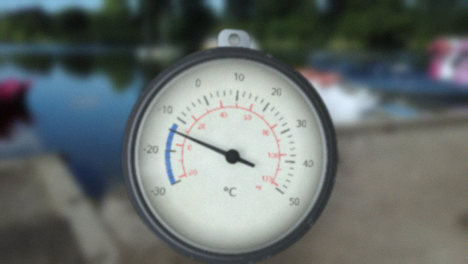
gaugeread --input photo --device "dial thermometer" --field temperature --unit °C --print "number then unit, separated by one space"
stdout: -14 °C
